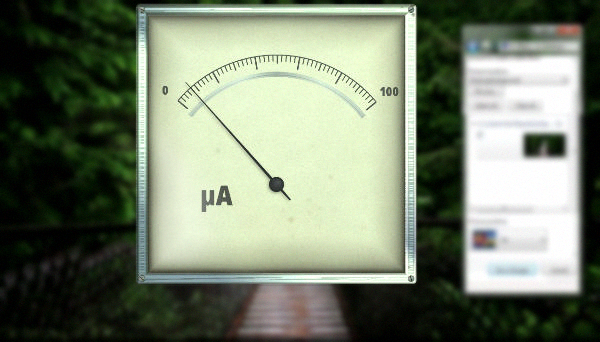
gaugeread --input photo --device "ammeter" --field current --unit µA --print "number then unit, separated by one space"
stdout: 8 µA
